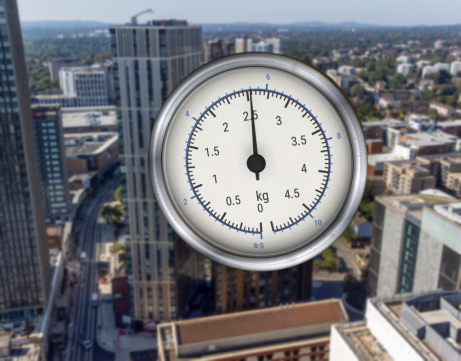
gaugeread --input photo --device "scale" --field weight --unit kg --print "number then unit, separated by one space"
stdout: 2.55 kg
